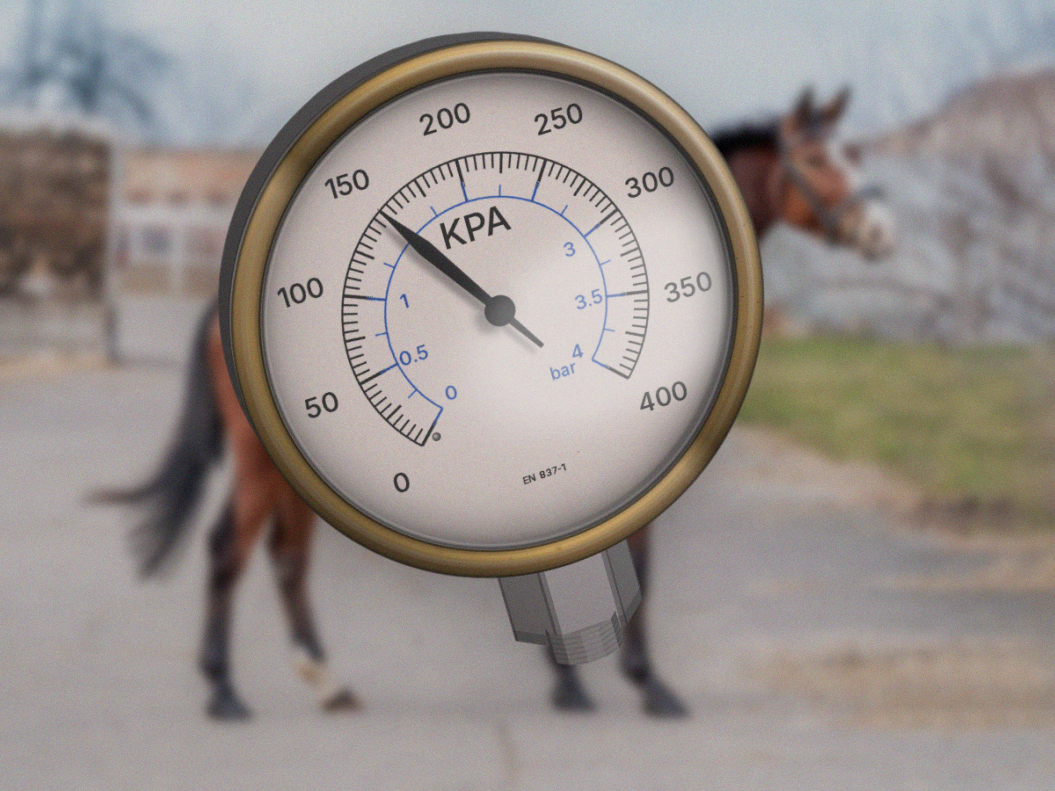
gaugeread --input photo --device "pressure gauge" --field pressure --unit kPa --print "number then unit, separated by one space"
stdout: 150 kPa
